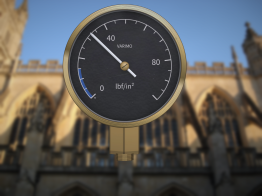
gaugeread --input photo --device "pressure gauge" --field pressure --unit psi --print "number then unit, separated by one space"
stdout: 32.5 psi
